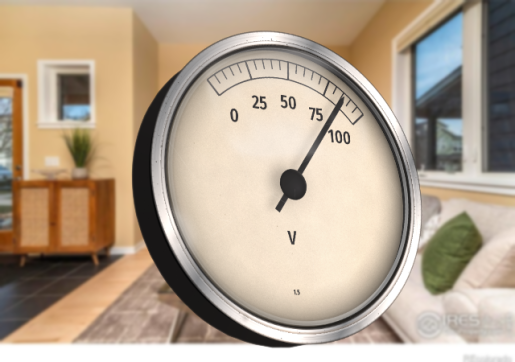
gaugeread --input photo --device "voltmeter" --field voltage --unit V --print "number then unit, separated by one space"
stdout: 85 V
